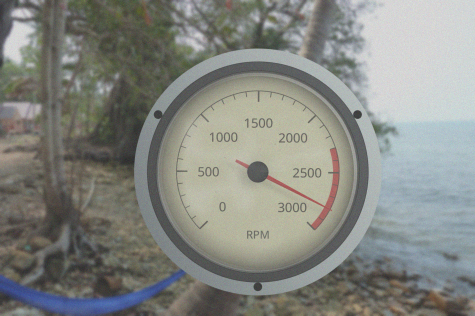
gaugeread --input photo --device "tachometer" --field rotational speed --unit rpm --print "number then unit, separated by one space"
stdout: 2800 rpm
